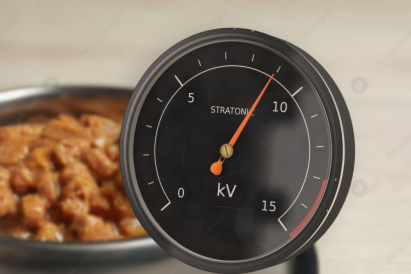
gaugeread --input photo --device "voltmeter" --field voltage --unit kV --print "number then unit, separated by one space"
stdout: 9 kV
